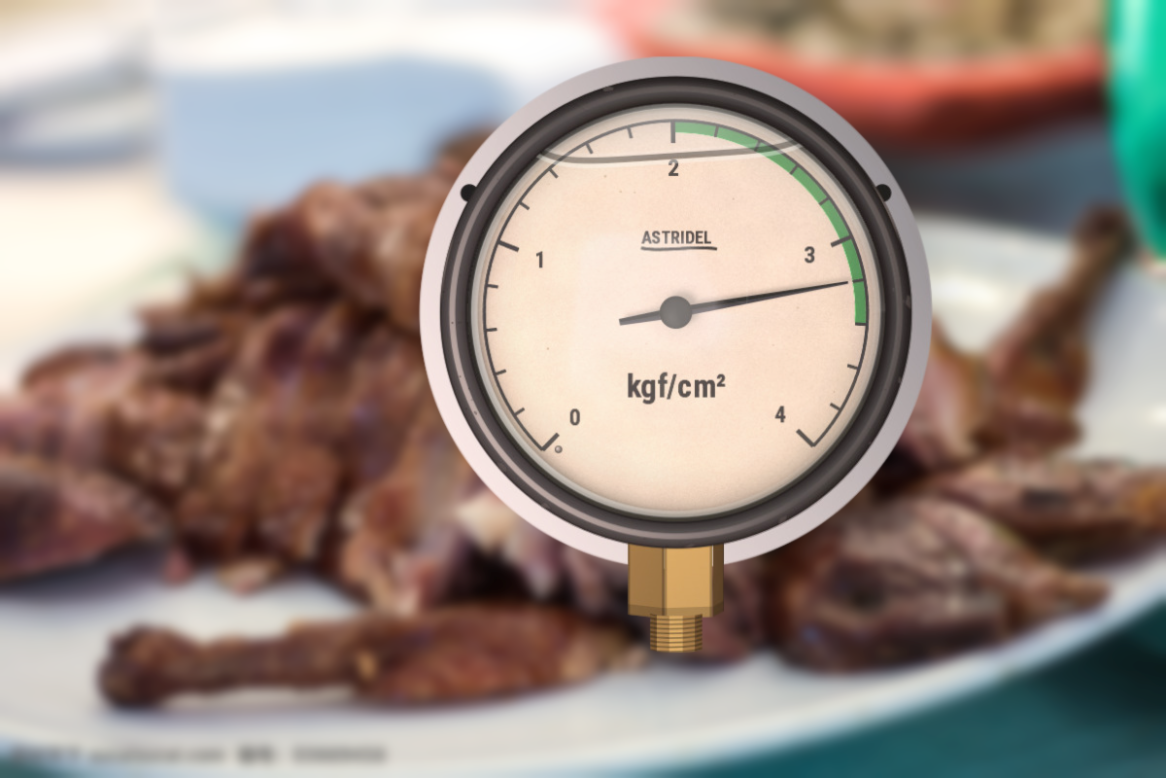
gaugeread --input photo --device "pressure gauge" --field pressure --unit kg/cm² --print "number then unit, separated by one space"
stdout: 3.2 kg/cm²
